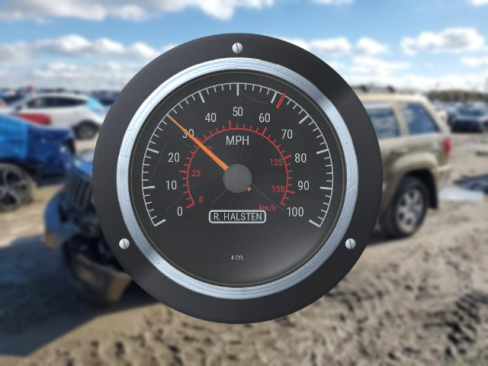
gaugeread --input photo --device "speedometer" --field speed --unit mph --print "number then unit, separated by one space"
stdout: 30 mph
